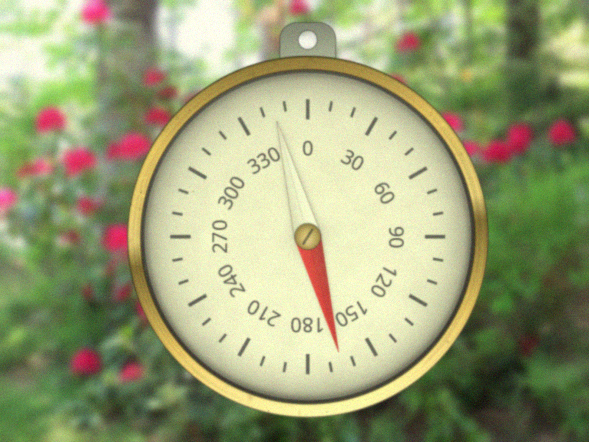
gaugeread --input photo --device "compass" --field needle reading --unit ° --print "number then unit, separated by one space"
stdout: 165 °
